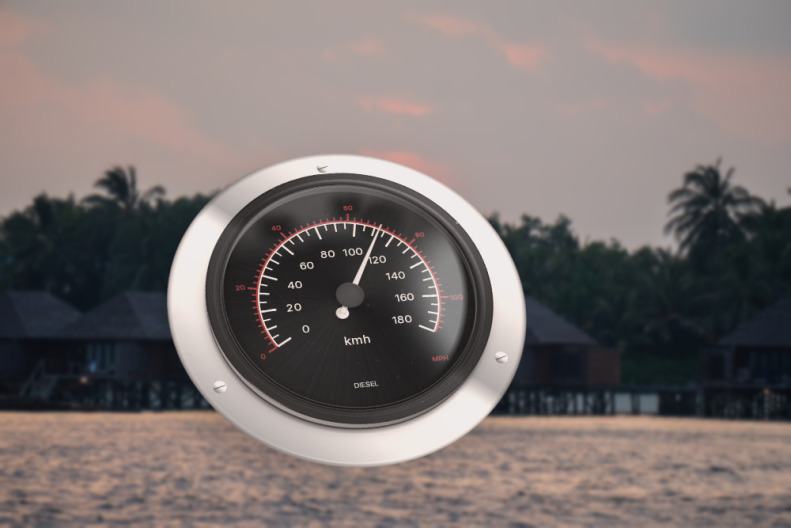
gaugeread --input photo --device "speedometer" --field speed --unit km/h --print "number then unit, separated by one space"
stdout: 112.5 km/h
